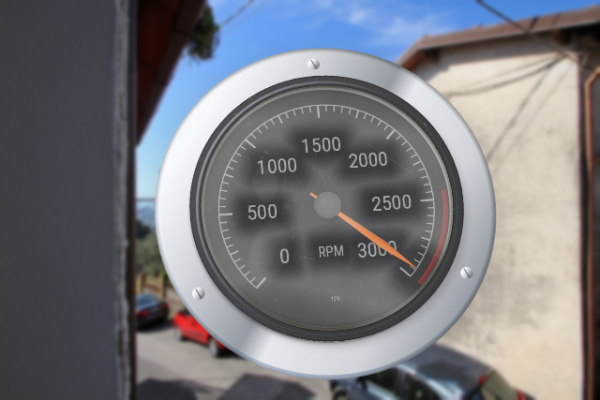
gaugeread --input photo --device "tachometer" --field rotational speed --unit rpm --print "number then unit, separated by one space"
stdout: 2950 rpm
